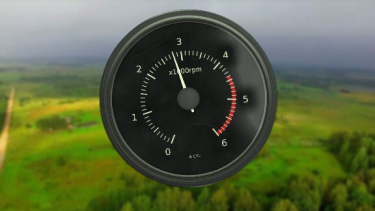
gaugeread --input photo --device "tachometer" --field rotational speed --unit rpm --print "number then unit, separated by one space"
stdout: 2800 rpm
